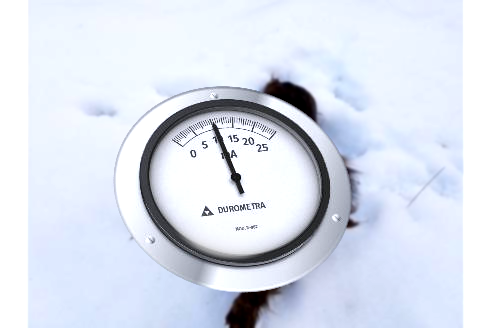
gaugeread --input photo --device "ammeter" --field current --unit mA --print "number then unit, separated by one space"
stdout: 10 mA
